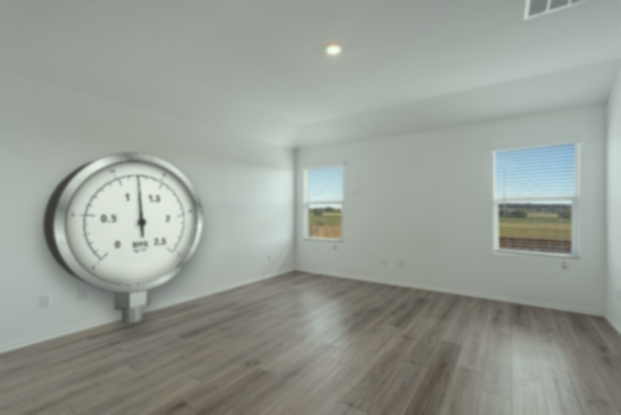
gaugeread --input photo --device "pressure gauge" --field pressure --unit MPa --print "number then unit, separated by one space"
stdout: 1.2 MPa
